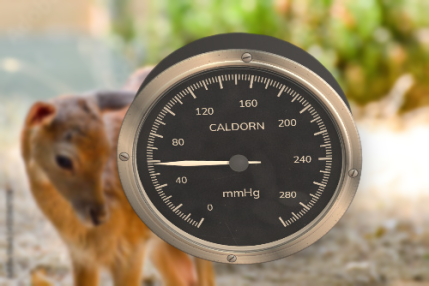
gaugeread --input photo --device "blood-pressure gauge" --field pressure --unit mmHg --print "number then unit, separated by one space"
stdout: 60 mmHg
